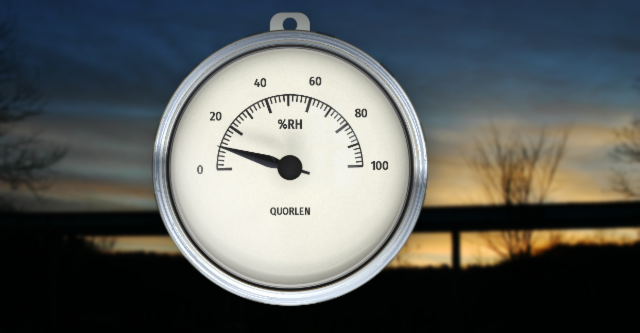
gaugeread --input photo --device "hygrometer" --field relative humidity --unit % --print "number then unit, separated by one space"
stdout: 10 %
